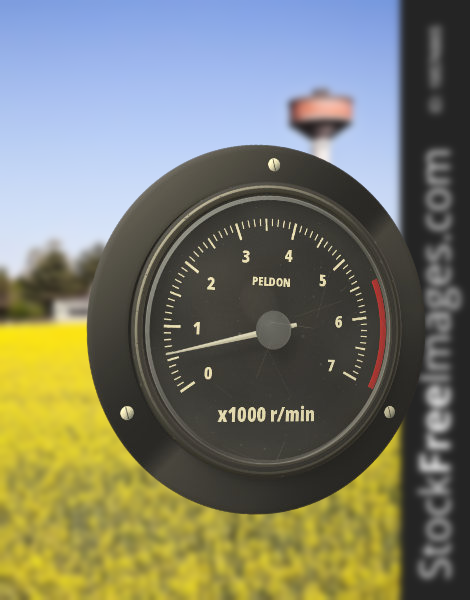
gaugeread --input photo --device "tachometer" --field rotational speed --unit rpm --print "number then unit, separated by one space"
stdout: 600 rpm
